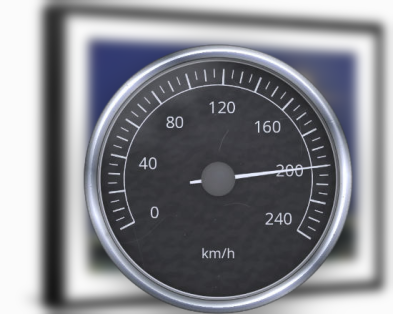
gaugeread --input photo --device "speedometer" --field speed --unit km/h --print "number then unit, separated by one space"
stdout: 200 km/h
